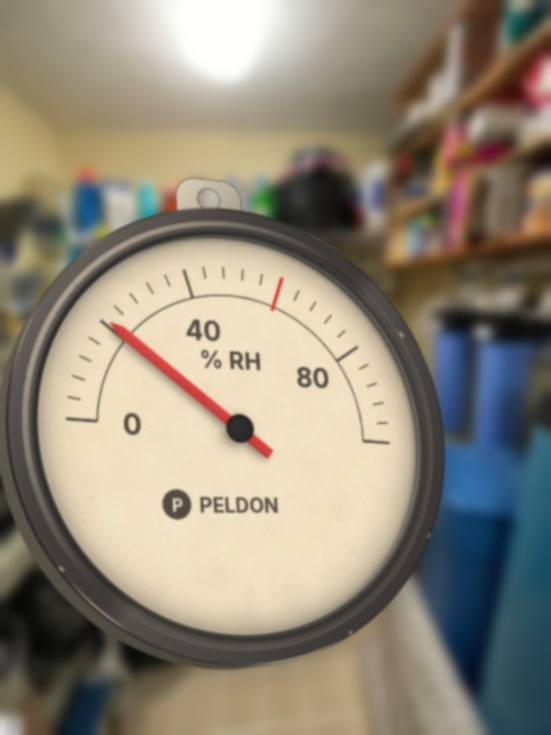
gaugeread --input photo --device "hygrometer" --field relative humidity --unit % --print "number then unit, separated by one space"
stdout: 20 %
